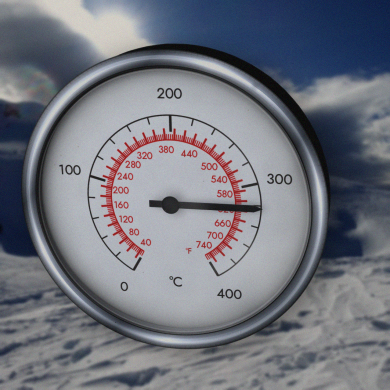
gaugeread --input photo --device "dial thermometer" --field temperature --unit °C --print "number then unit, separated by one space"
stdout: 320 °C
